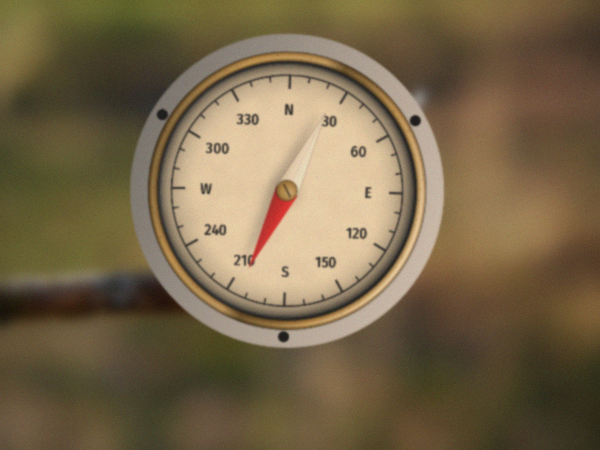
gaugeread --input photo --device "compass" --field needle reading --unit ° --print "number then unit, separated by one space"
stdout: 205 °
